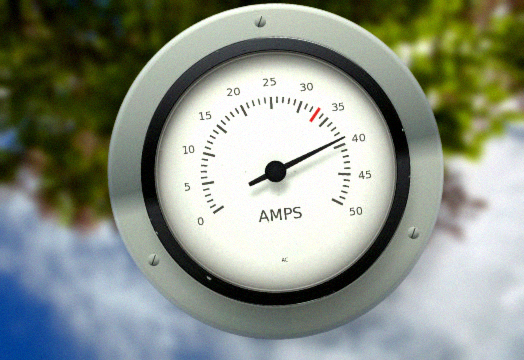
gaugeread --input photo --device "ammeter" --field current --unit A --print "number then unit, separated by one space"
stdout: 39 A
